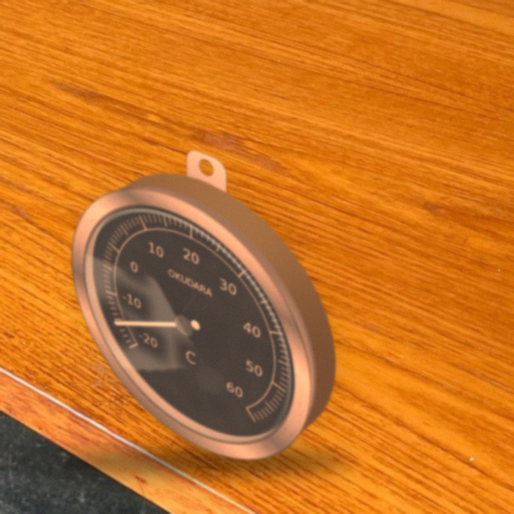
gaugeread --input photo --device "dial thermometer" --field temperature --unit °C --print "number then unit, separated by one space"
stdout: -15 °C
